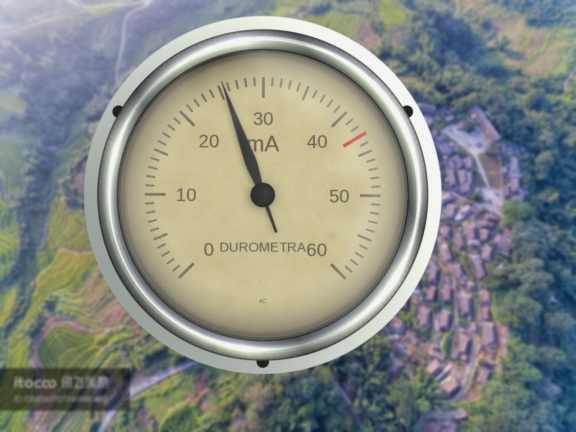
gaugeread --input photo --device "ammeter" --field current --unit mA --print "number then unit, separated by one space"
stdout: 25.5 mA
